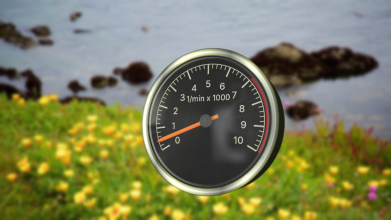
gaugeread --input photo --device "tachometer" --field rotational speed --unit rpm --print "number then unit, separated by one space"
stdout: 400 rpm
